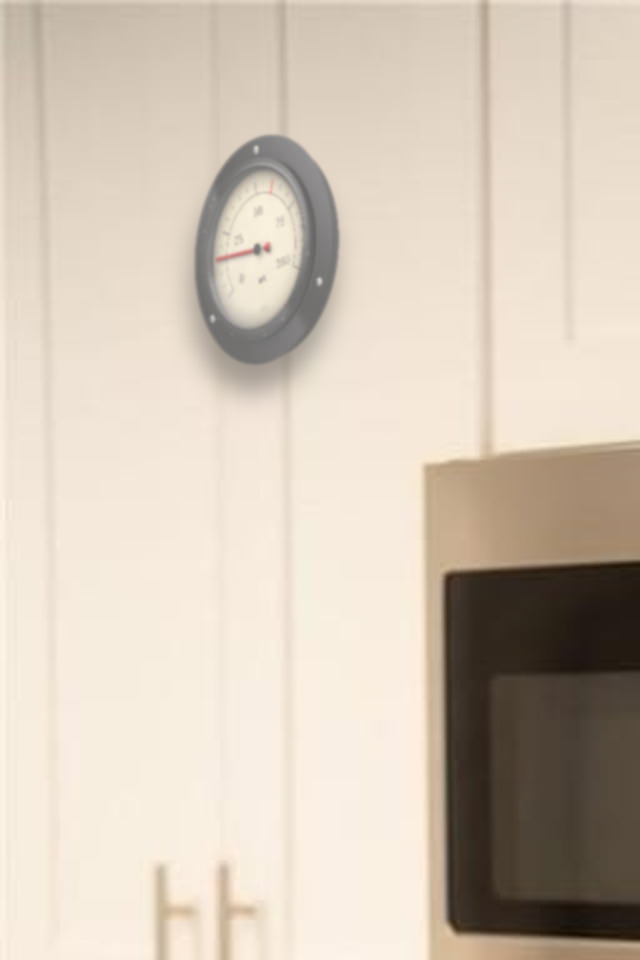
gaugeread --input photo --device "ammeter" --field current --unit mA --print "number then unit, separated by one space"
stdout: 15 mA
